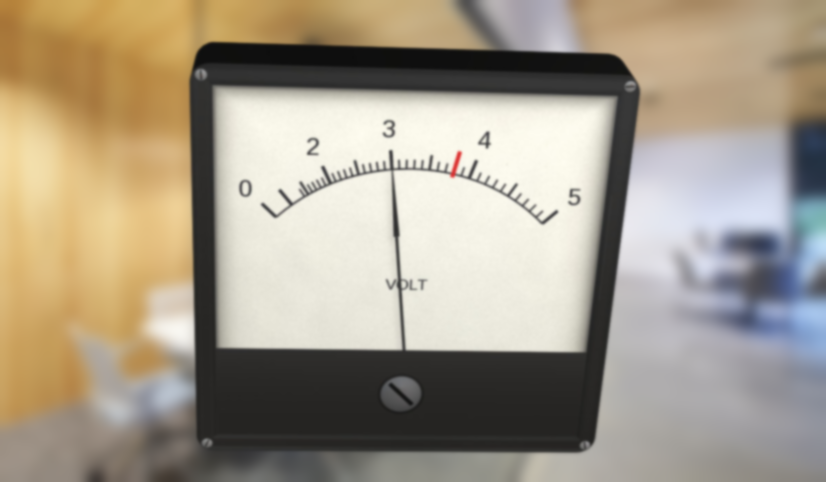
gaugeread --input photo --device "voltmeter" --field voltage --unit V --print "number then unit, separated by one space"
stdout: 3 V
